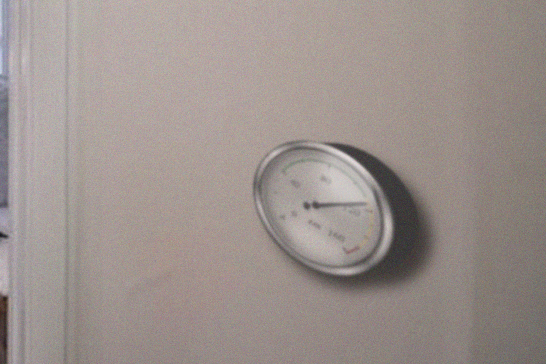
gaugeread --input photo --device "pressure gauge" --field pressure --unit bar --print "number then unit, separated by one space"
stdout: 115 bar
